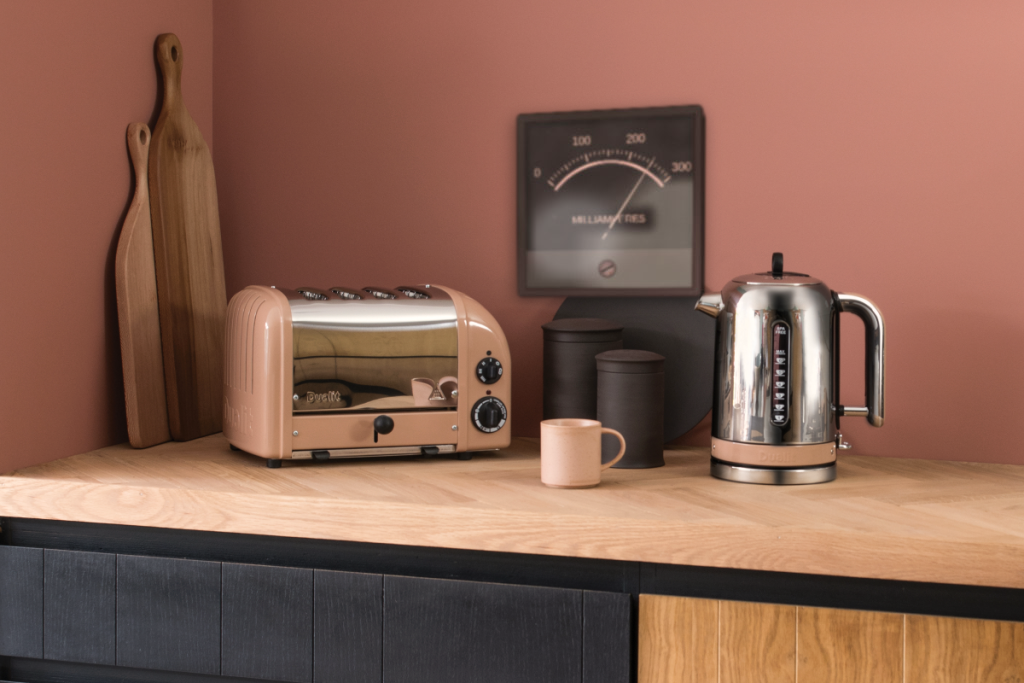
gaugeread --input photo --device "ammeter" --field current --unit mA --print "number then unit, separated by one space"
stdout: 250 mA
